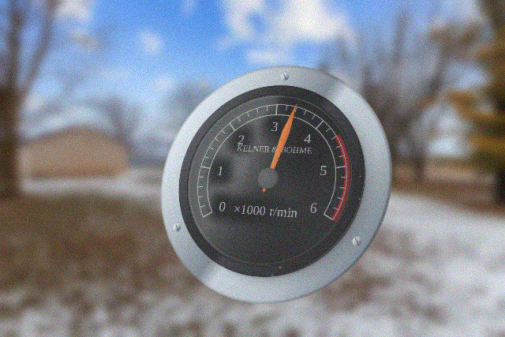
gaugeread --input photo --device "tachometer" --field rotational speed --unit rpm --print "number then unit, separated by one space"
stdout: 3400 rpm
